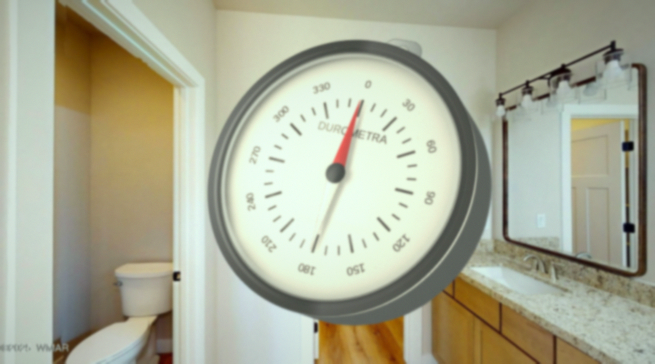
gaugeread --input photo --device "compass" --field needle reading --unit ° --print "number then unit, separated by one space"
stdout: 0 °
